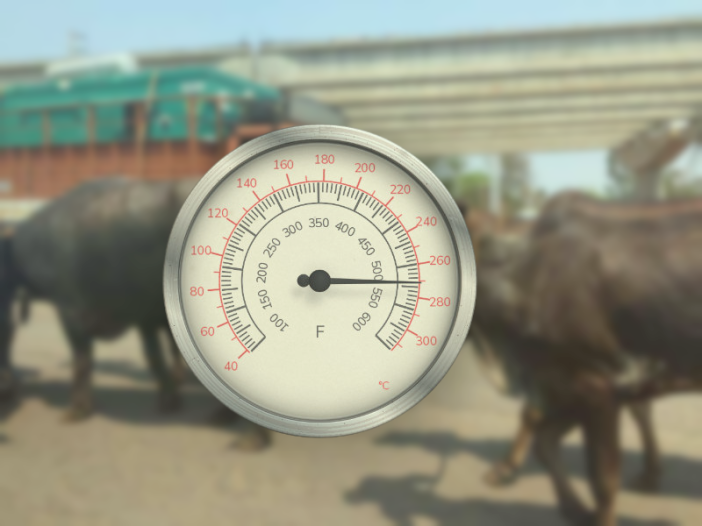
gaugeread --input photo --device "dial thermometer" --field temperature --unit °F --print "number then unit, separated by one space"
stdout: 520 °F
